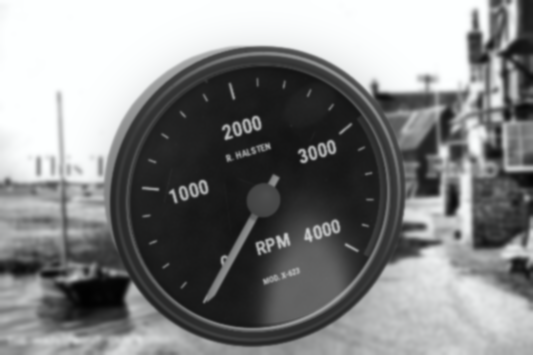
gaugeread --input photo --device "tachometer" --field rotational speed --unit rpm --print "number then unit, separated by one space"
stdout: 0 rpm
